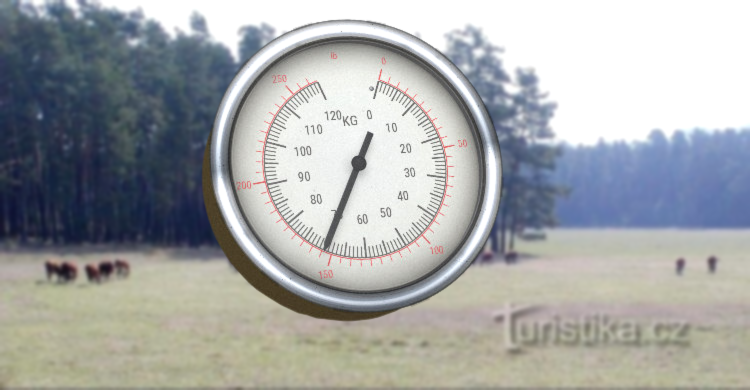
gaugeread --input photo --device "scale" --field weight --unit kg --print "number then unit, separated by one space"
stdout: 70 kg
